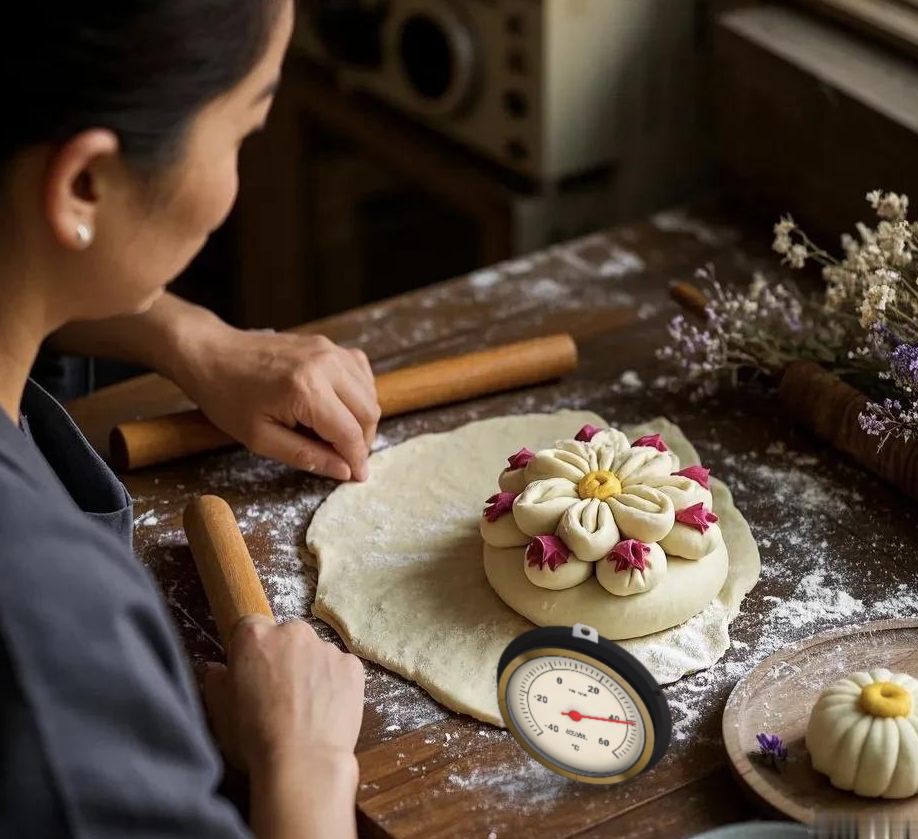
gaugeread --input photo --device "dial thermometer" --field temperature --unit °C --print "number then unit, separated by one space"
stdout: 40 °C
